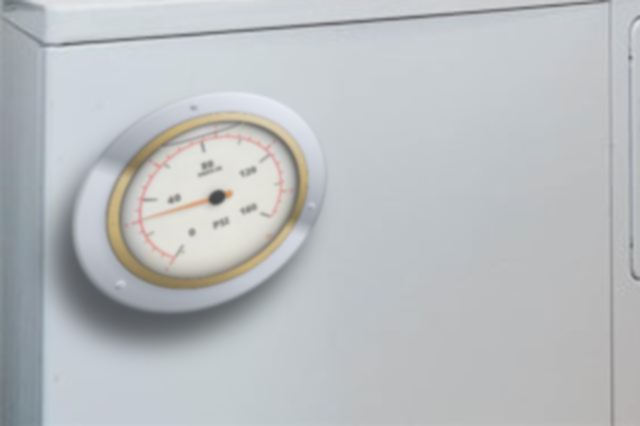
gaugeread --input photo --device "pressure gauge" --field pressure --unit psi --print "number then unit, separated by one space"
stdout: 30 psi
